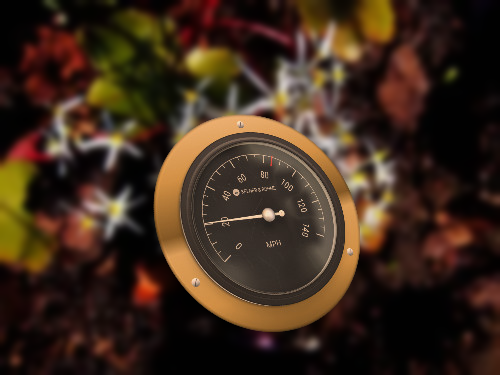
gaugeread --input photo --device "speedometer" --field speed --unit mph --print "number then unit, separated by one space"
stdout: 20 mph
